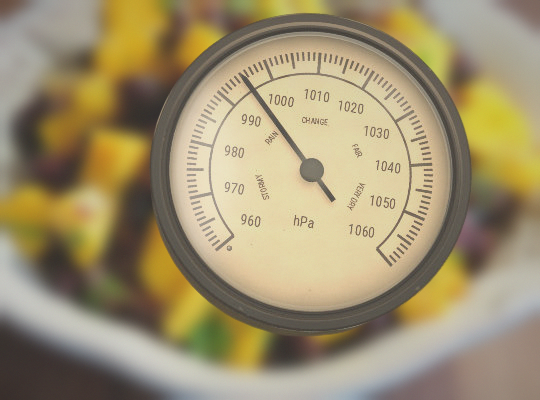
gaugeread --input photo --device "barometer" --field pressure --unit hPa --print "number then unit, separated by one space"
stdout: 995 hPa
